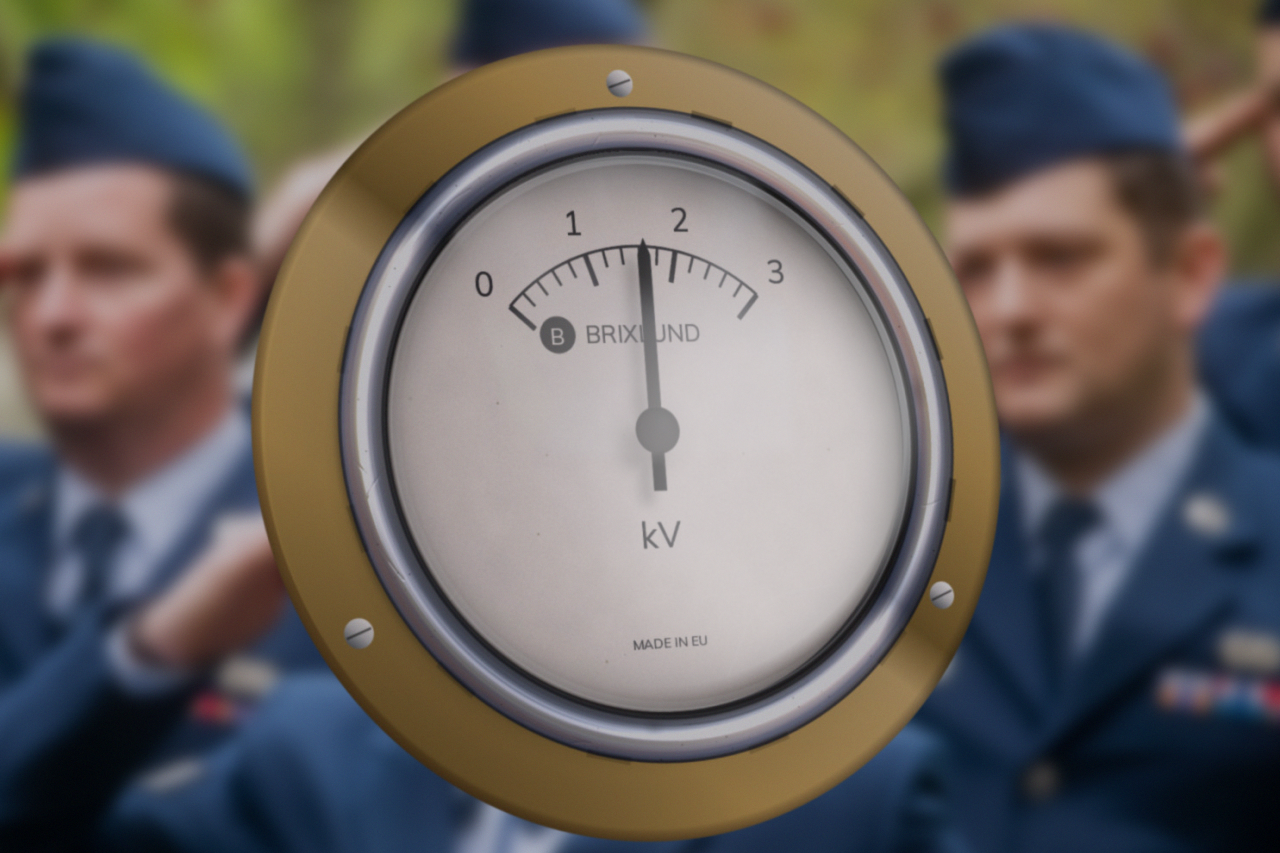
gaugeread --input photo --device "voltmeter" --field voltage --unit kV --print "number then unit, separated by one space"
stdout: 1.6 kV
